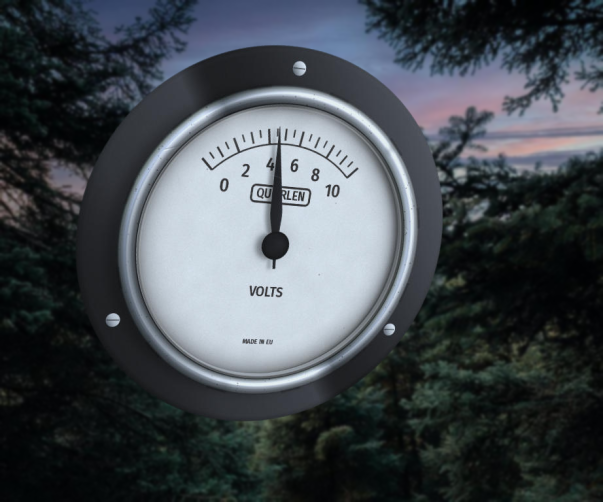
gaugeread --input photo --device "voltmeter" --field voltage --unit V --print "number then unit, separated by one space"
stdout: 4.5 V
